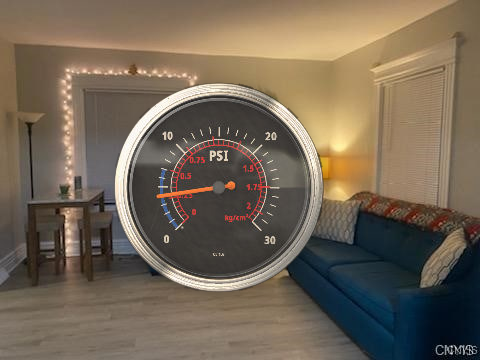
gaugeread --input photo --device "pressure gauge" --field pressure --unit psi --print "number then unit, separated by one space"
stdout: 4 psi
